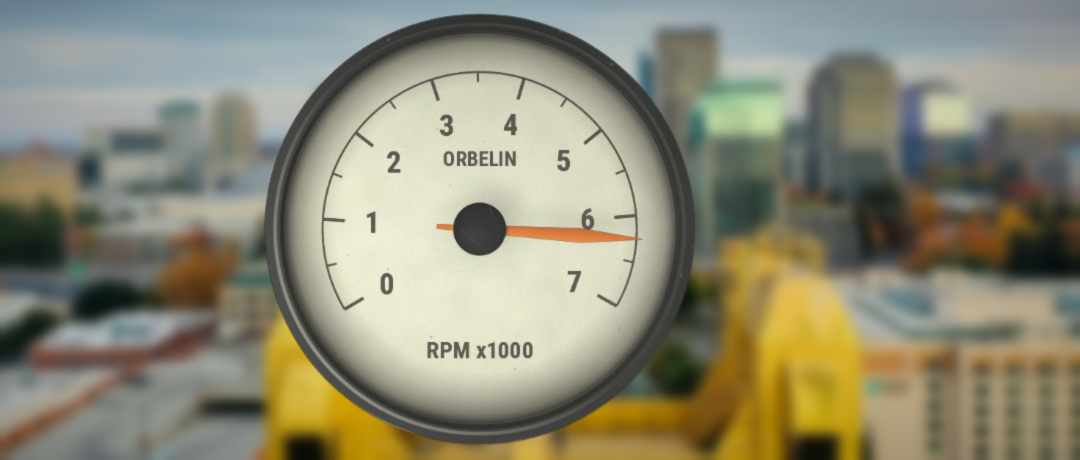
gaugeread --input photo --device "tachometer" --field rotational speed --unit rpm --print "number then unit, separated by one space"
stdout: 6250 rpm
